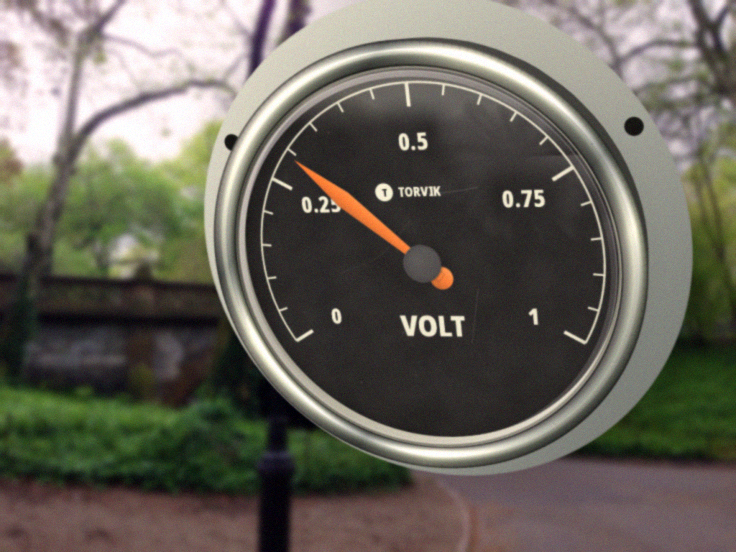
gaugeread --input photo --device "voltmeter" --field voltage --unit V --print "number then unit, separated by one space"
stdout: 0.3 V
